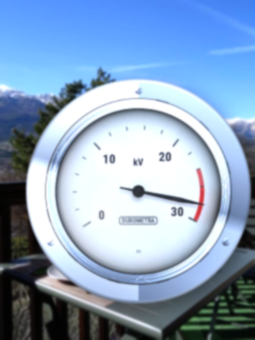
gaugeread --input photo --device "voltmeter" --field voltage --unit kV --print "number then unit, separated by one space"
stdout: 28 kV
